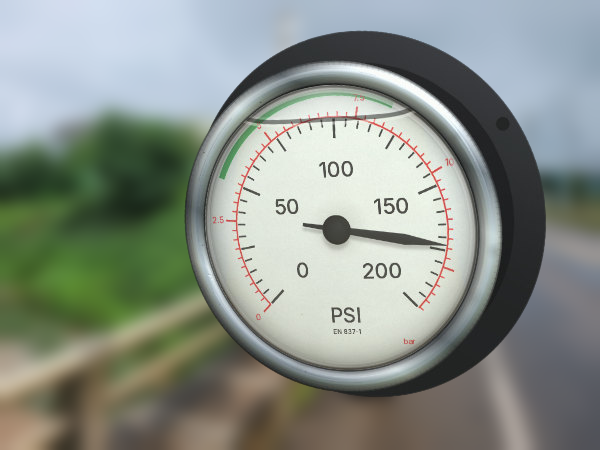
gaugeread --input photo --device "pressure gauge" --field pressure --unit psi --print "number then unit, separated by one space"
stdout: 172.5 psi
